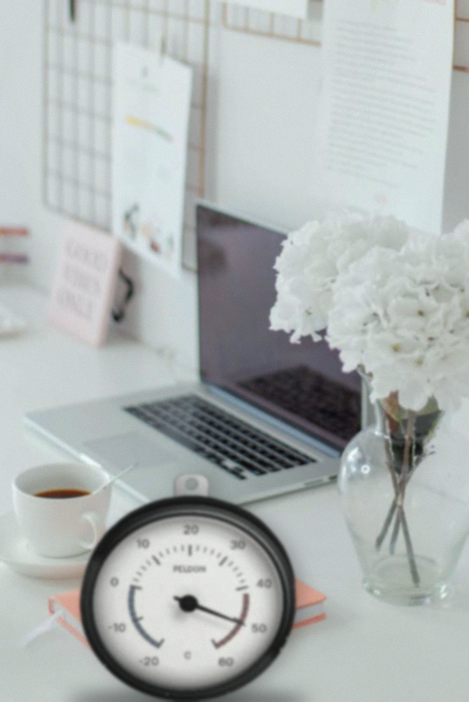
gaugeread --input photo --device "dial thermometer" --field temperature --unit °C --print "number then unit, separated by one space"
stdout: 50 °C
